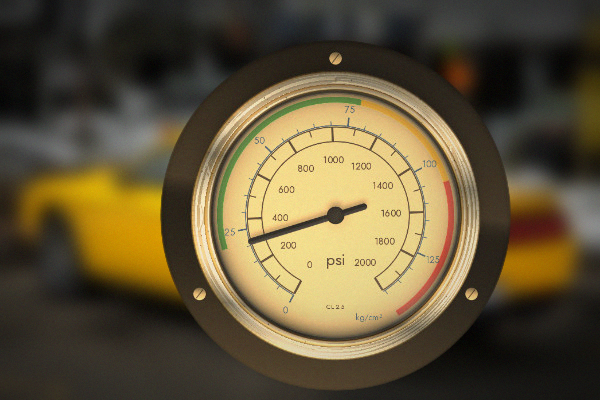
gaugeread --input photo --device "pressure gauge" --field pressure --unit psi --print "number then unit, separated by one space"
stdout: 300 psi
